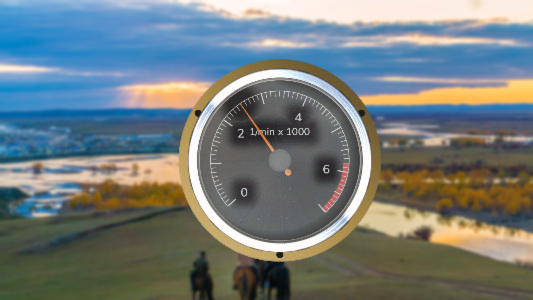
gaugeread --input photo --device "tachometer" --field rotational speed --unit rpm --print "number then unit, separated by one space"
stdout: 2500 rpm
